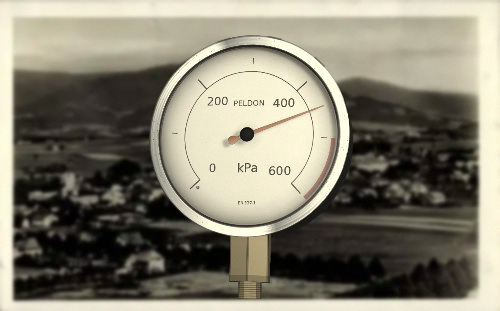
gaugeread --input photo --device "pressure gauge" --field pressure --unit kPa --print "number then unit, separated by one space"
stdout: 450 kPa
